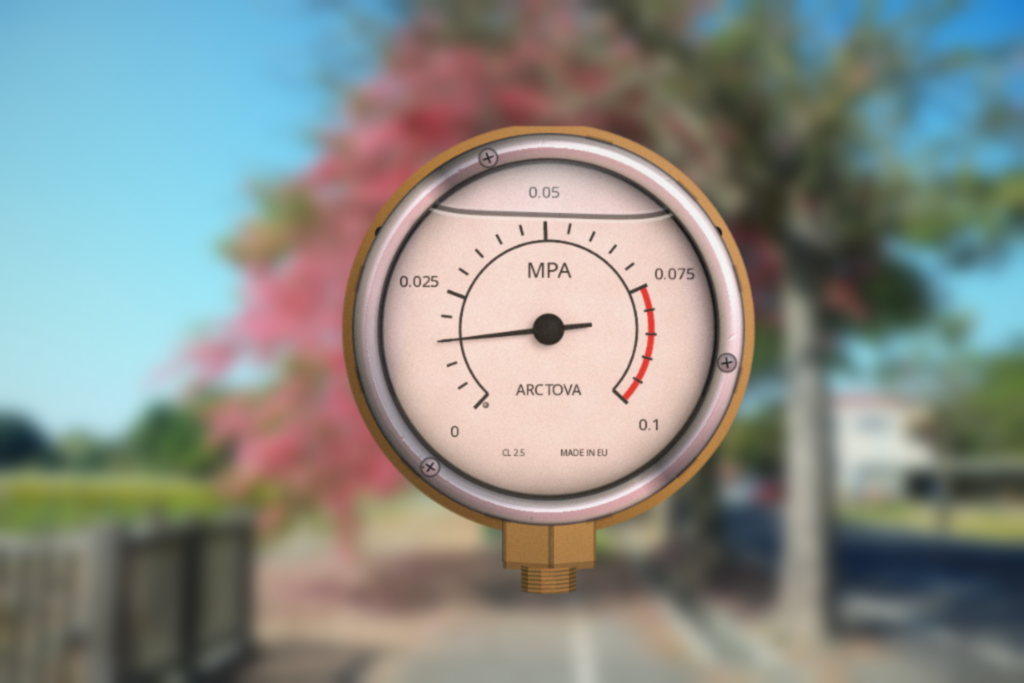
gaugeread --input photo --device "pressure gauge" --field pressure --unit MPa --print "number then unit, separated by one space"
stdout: 0.015 MPa
